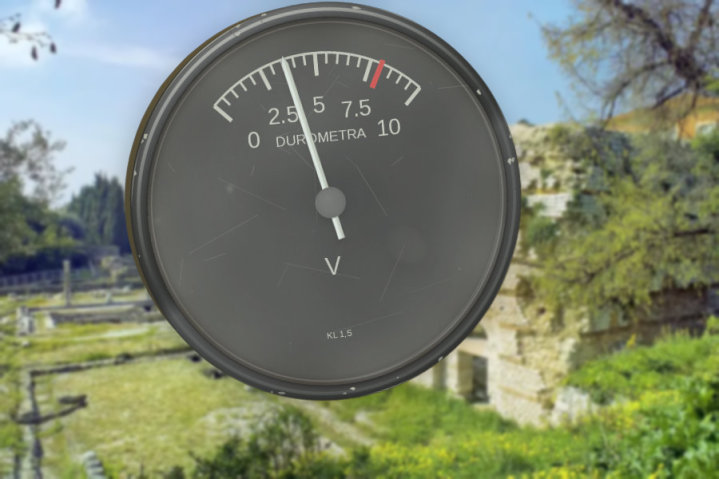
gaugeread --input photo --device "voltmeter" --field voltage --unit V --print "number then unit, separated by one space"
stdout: 3.5 V
